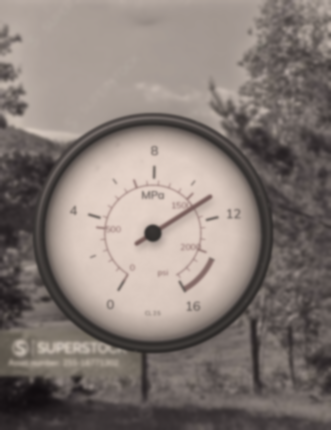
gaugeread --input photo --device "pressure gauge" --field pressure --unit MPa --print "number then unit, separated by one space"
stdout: 11 MPa
